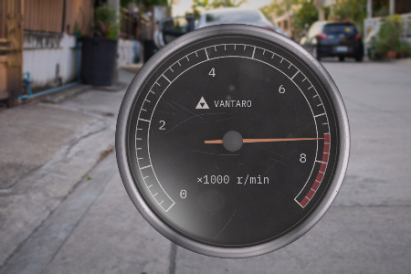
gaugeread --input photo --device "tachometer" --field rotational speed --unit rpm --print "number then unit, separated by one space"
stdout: 7500 rpm
